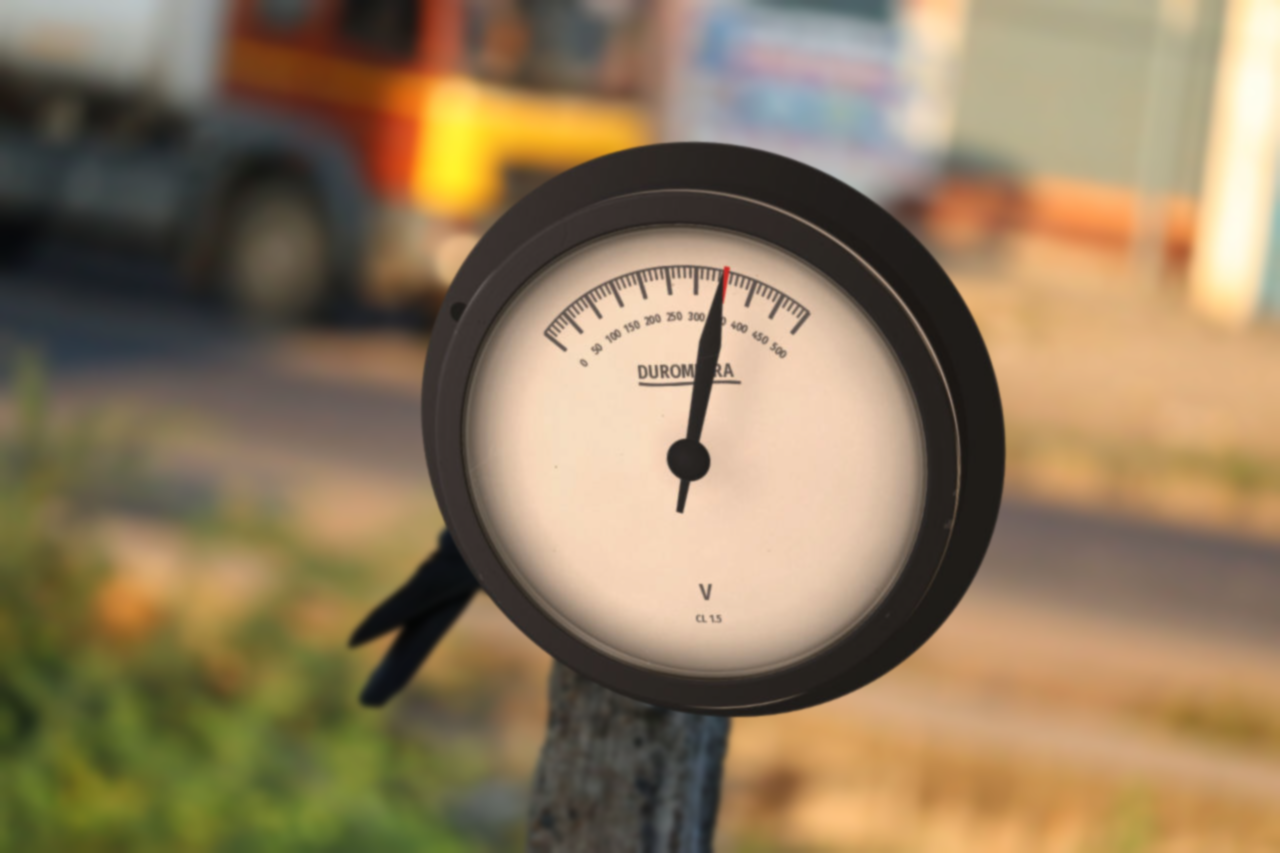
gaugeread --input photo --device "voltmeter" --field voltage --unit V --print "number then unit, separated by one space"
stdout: 350 V
